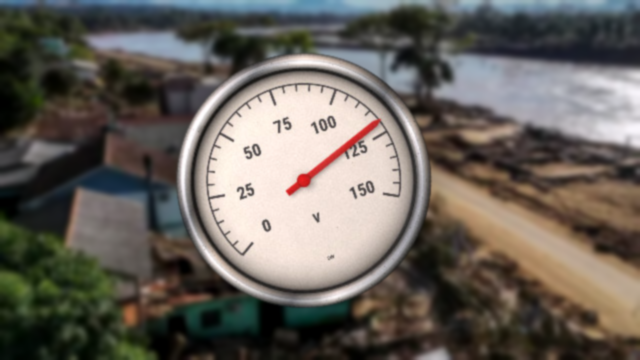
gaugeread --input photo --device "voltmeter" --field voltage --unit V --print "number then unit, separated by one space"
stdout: 120 V
